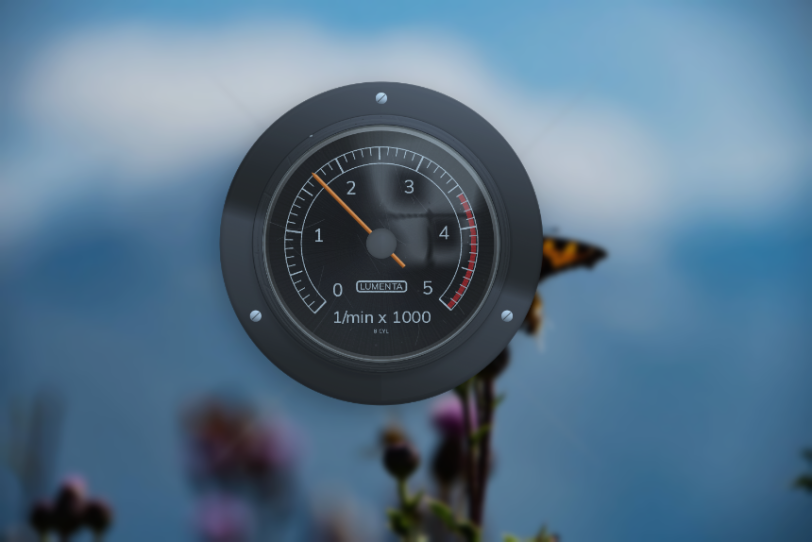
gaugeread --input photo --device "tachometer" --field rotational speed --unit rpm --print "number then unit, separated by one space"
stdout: 1700 rpm
